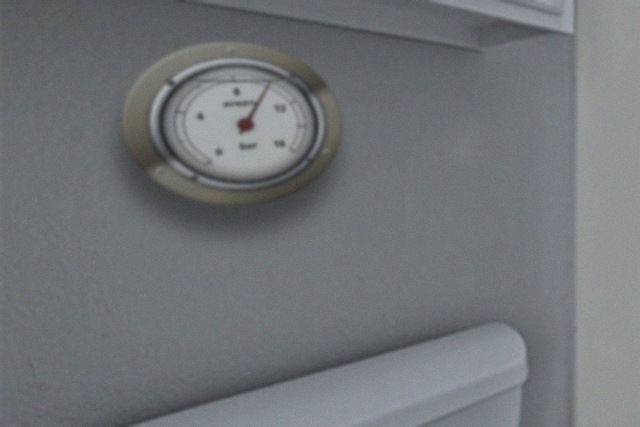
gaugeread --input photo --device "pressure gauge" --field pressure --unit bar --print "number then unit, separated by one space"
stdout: 10 bar
